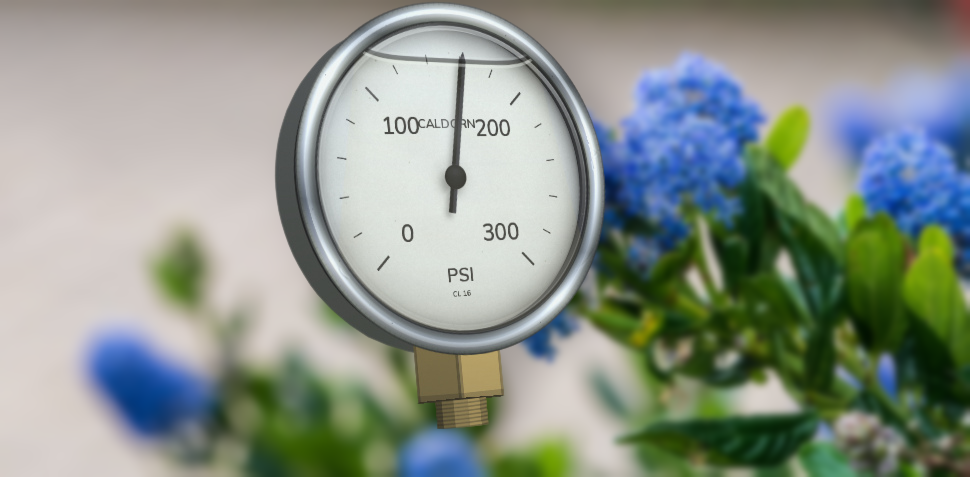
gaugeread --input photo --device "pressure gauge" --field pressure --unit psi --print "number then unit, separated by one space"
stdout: 160 psi
